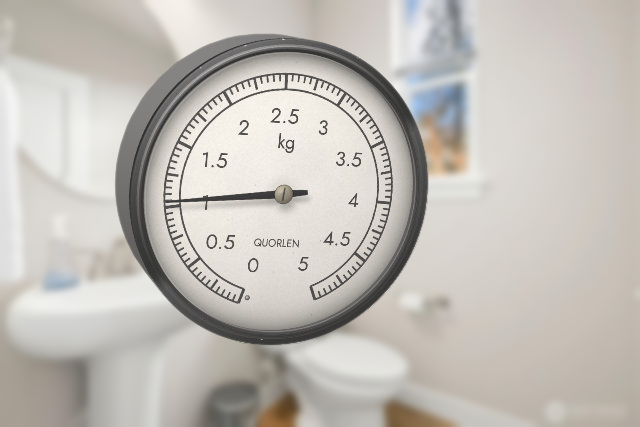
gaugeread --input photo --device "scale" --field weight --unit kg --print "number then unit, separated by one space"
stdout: 1.05 kg
